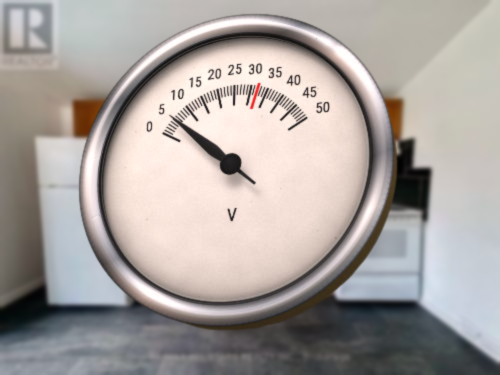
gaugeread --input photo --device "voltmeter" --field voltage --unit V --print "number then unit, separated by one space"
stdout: 5 V
